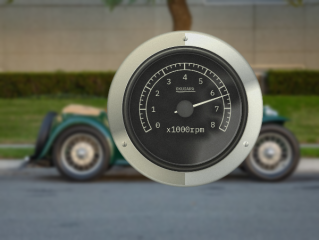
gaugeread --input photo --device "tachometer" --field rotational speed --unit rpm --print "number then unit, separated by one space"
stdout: 6400 rpm
